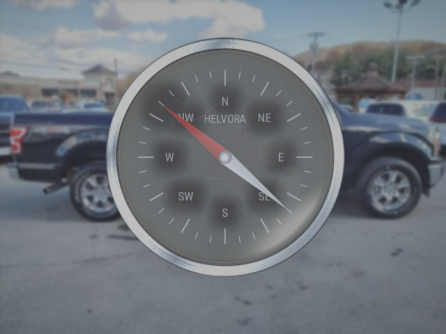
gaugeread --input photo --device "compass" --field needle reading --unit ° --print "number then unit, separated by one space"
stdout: 310 °
